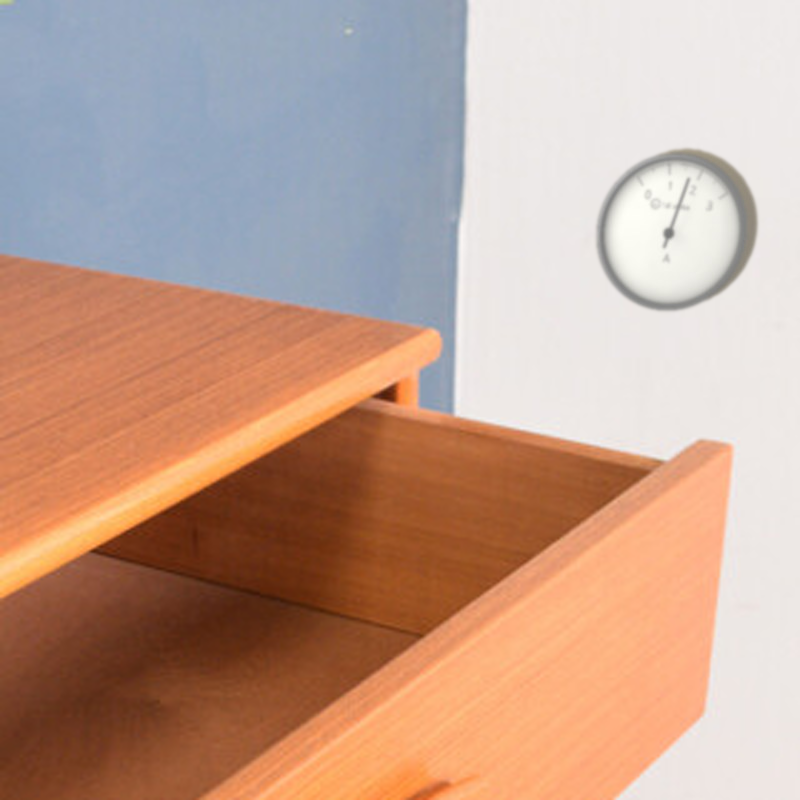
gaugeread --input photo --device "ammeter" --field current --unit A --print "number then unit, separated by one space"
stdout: 1.75 A
